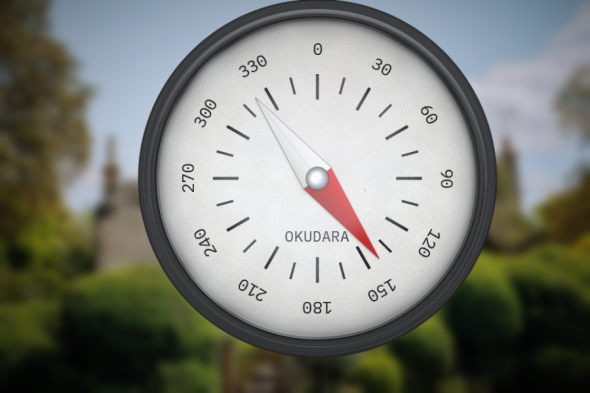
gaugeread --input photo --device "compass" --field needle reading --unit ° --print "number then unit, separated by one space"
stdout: 142.5 °
